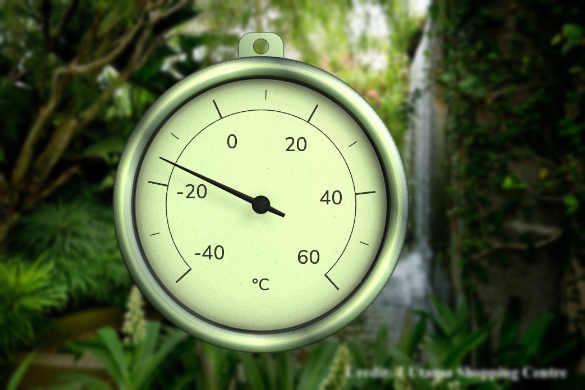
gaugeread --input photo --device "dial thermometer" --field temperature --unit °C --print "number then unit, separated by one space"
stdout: -15 °C
